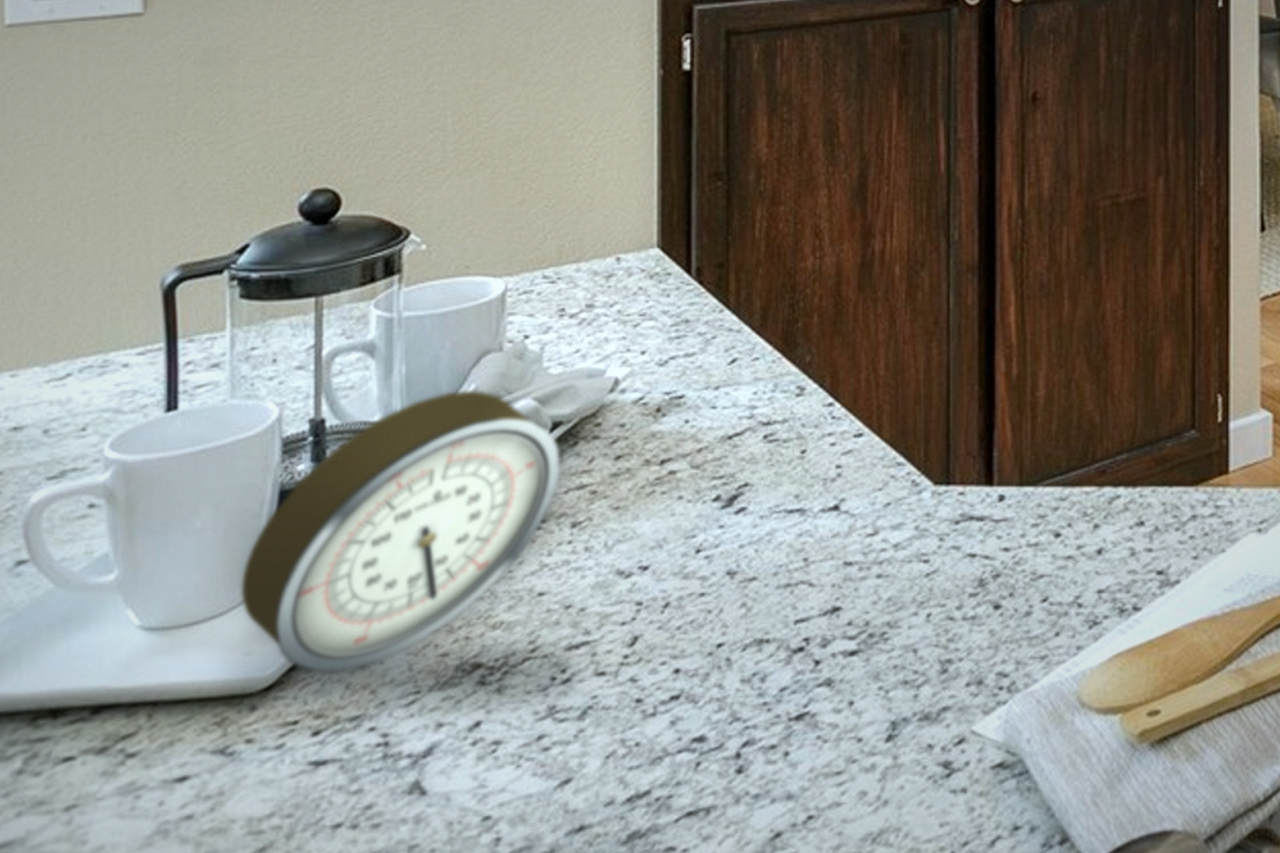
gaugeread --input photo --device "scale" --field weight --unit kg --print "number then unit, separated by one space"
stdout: 55 kg
